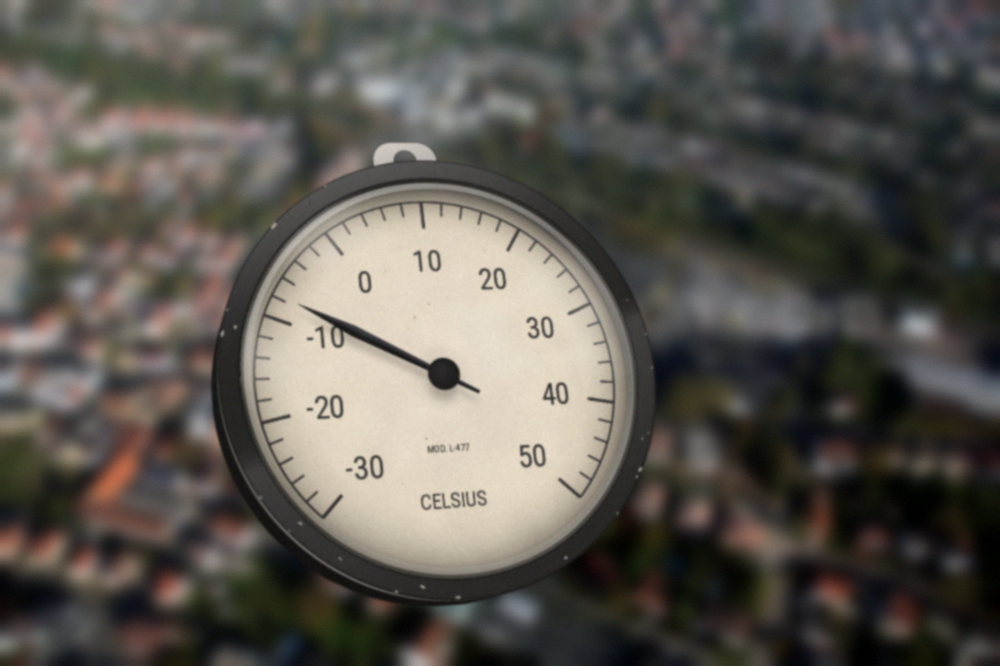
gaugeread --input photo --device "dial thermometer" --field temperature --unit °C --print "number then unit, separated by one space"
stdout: -8 °C
